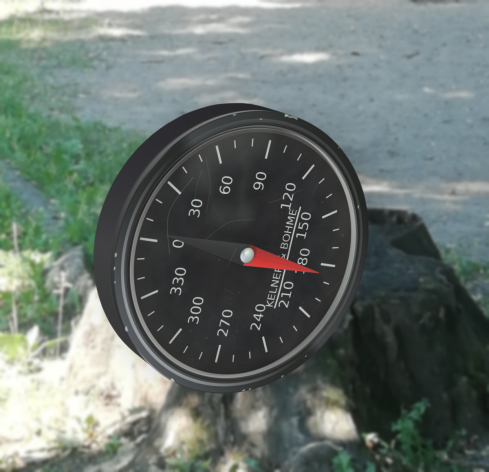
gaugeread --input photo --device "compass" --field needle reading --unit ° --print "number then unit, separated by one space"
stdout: 185 °
